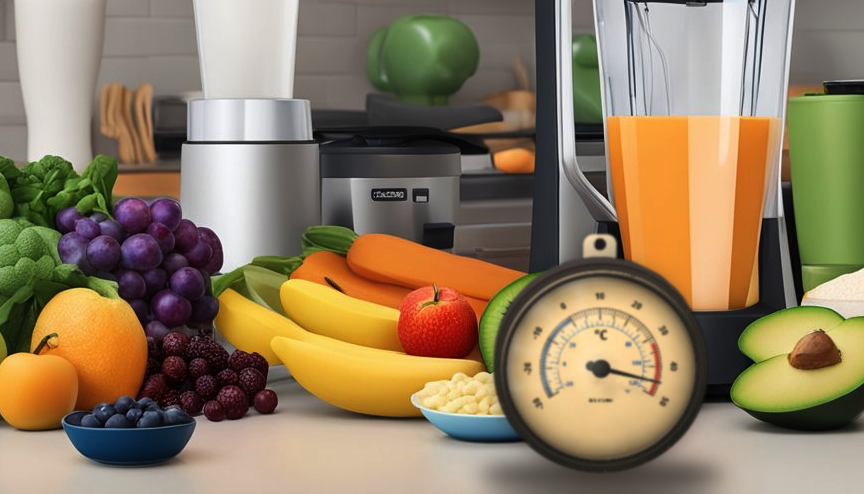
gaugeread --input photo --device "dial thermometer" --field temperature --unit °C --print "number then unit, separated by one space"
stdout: 45 °C
